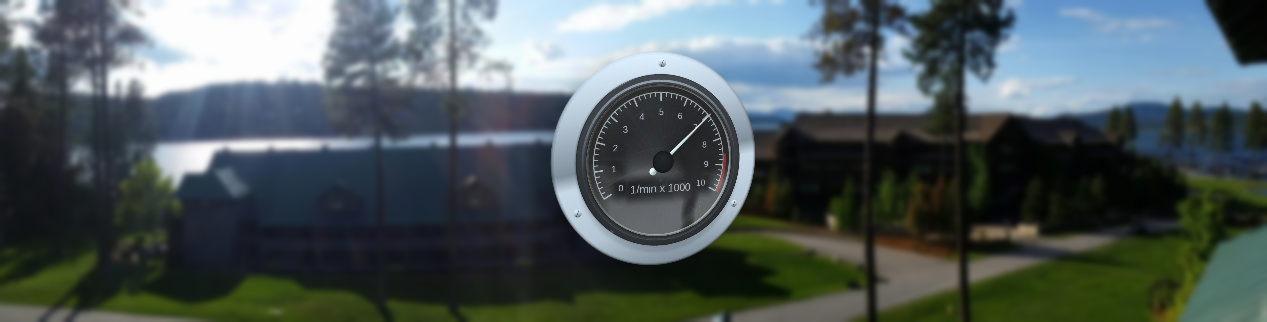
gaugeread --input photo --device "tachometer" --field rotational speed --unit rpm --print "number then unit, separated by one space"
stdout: 7000 rpm
